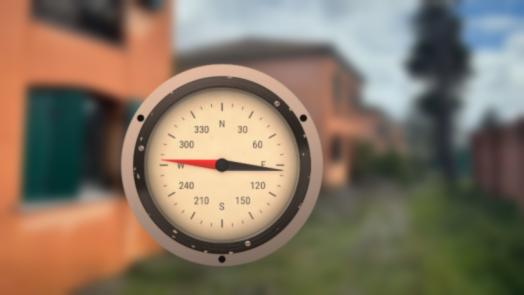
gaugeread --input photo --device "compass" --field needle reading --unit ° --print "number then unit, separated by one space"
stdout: 275 °
